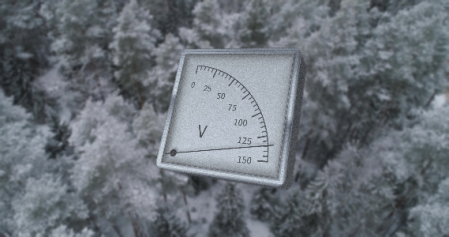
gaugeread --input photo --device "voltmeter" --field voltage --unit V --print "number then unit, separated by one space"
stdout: 135 V
